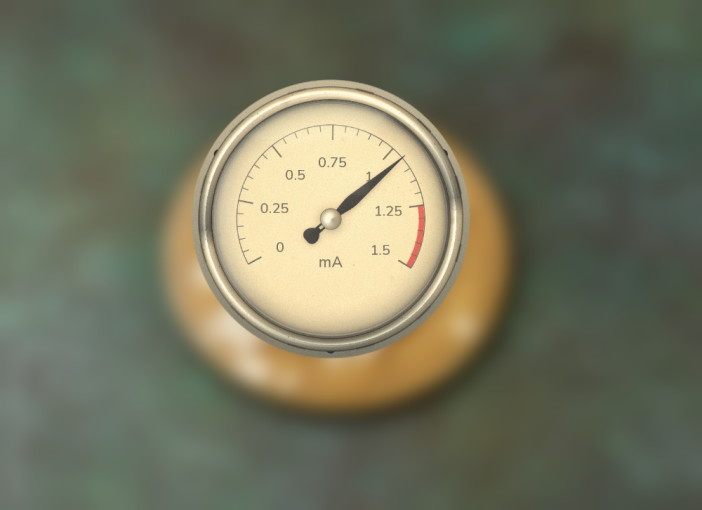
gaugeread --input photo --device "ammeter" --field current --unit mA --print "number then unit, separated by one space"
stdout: 1.05 mA
